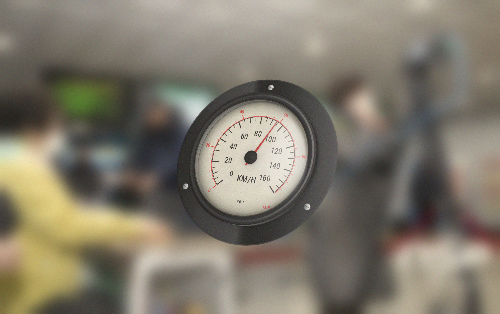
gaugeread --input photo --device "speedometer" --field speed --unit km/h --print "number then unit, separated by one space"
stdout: 95 km/h
